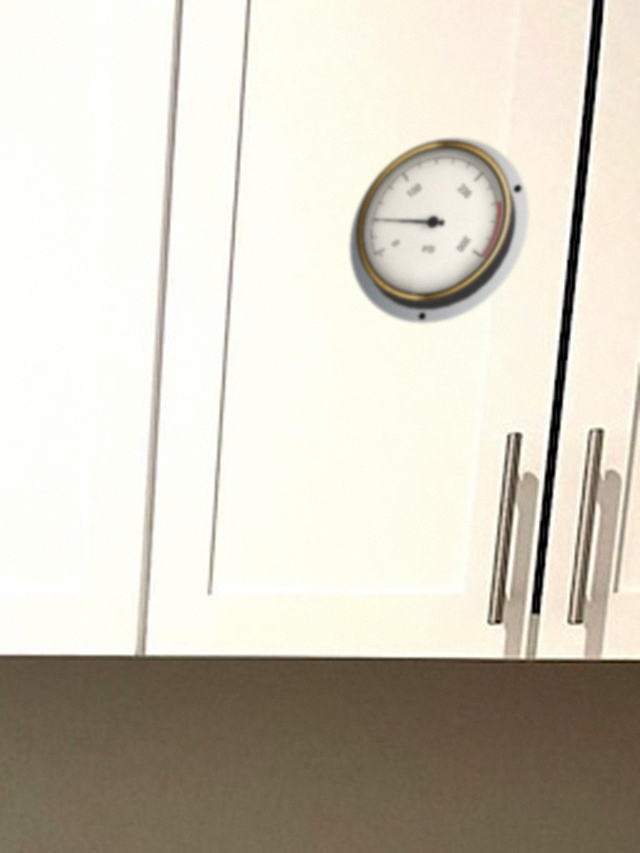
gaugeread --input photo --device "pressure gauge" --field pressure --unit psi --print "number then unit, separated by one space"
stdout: 40 psi
